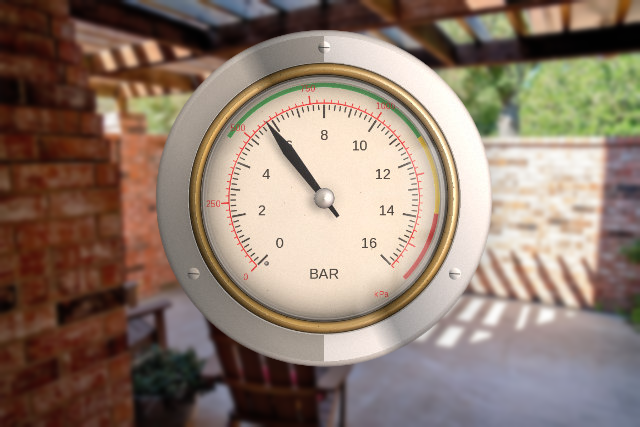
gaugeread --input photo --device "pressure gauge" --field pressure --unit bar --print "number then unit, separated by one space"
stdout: 5.8 bar
